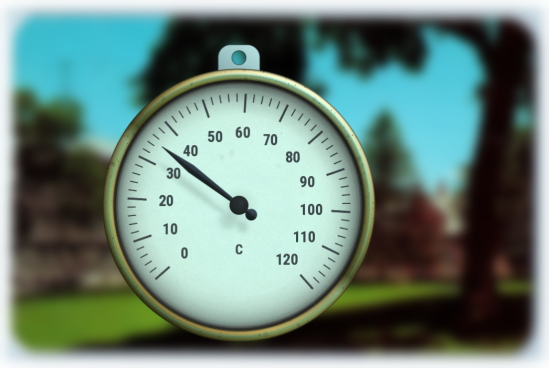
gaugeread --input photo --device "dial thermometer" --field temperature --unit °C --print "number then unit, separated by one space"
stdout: 35 °C
